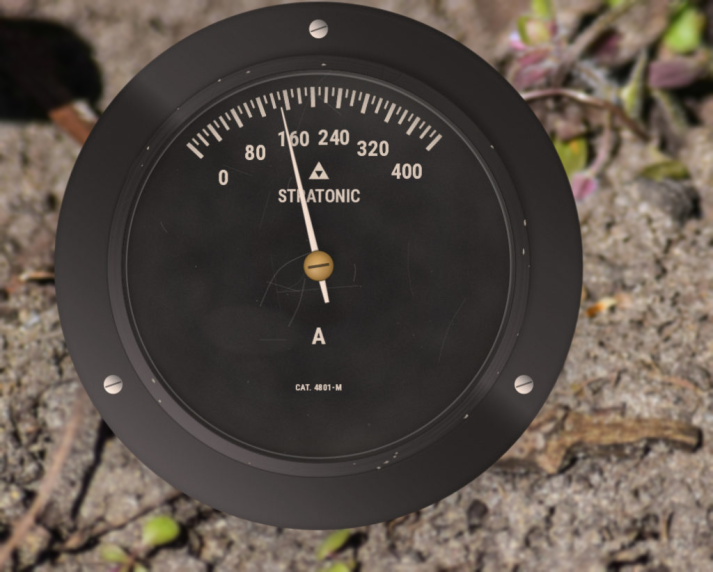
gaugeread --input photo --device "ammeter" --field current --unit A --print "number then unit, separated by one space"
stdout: 150 A
